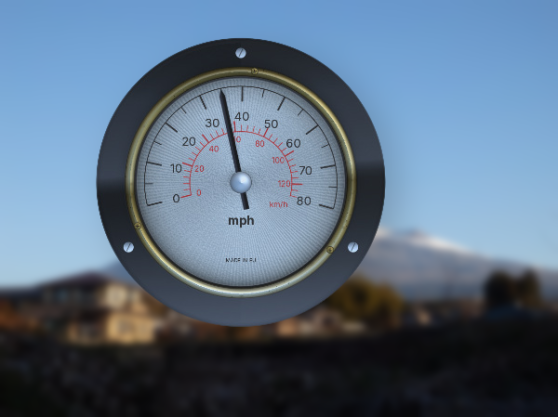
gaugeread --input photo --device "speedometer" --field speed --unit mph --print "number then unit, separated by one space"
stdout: 35 mph
